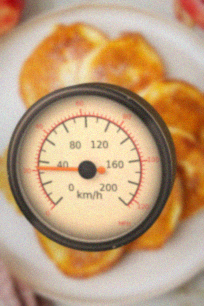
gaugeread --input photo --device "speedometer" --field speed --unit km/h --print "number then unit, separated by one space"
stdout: 35 km/h
